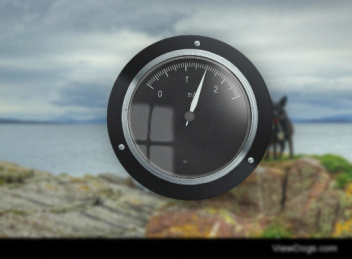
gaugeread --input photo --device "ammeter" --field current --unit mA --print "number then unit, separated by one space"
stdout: 1.5 mA
